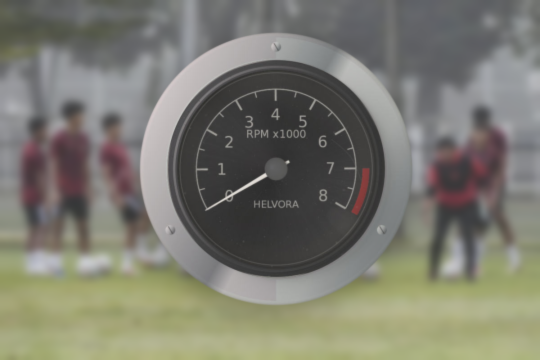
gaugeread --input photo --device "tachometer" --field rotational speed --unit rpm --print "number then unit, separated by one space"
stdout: 0 rpm
